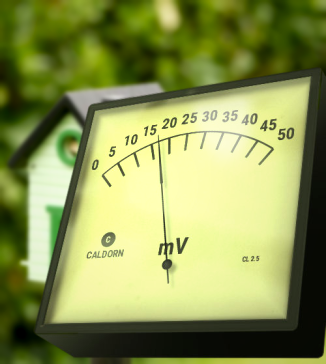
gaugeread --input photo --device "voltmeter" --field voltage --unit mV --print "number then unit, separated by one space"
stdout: 17.5 mV
